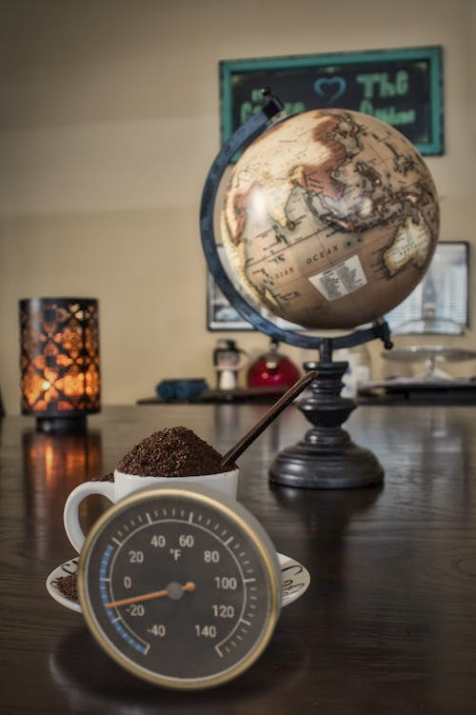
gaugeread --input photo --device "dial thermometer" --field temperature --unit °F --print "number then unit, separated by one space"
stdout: -12 °F
